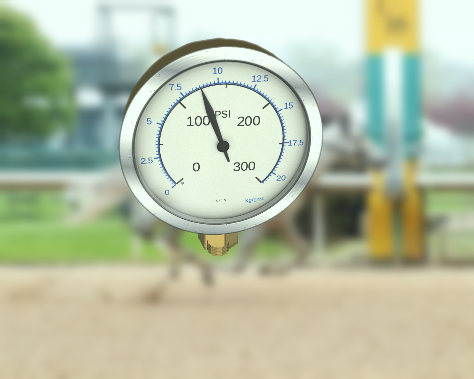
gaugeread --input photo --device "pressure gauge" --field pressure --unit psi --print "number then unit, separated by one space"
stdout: 125 psi
